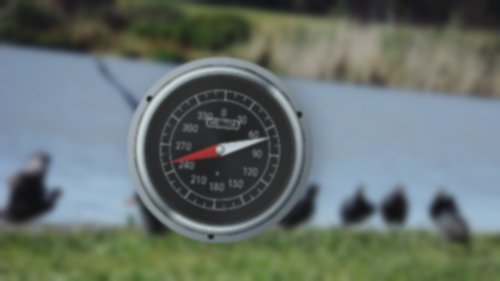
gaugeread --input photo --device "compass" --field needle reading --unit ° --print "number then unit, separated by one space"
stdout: 250 °
